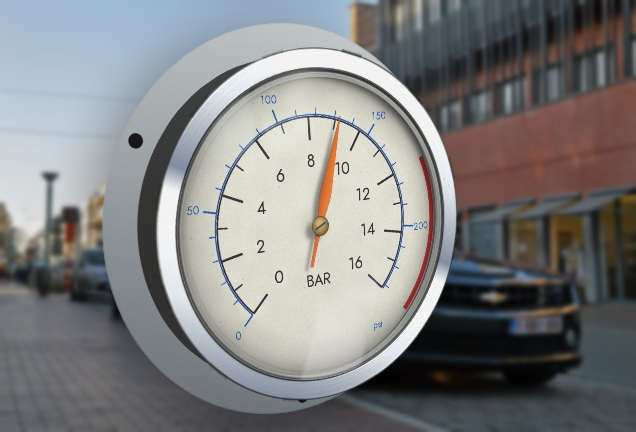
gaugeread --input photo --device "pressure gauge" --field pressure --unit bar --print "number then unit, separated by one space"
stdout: 9 bar
